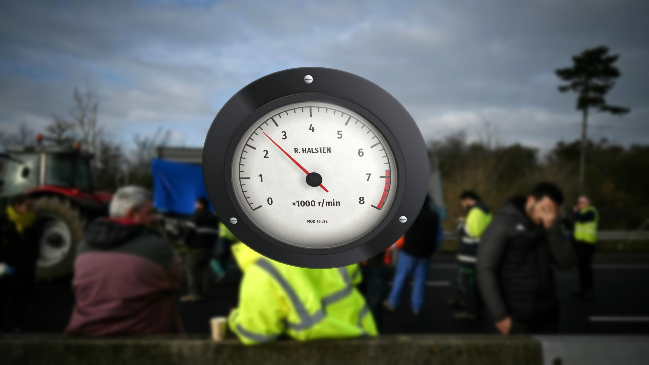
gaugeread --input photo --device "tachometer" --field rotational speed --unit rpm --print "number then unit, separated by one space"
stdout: 2600 rpm
